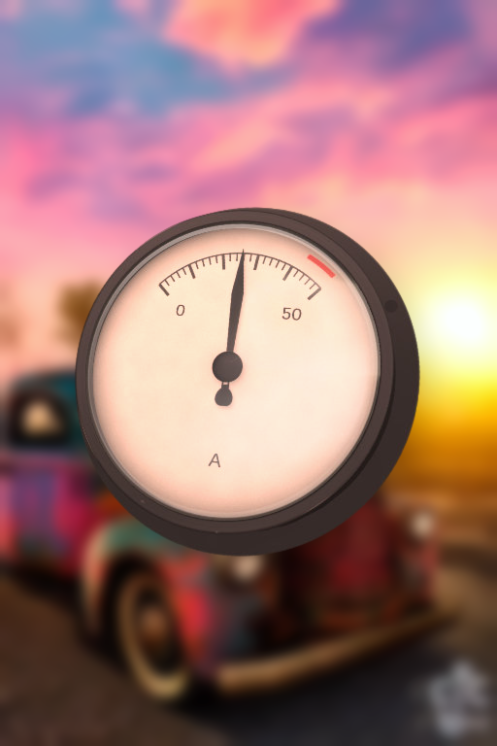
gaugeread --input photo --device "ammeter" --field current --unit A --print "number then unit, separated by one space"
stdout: 26 A
